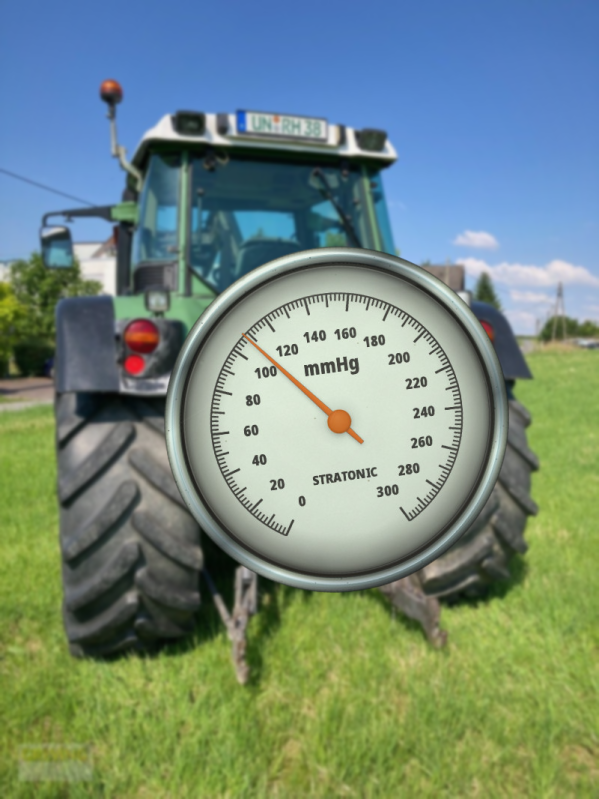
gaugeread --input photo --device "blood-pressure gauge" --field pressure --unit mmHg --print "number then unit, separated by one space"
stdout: 108 mmHg
